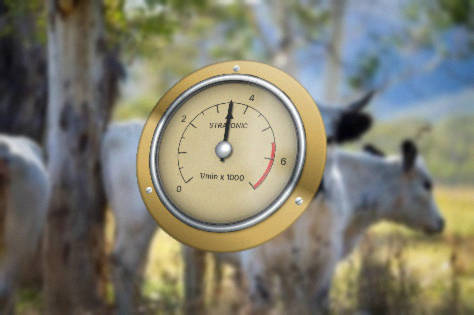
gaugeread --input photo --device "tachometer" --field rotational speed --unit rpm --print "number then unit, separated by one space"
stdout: 3500 rpm
